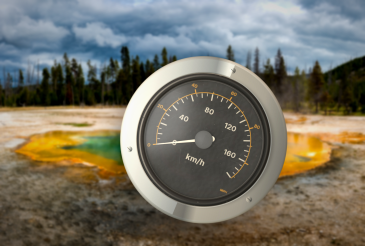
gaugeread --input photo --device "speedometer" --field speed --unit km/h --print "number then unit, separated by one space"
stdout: 0 km/h
